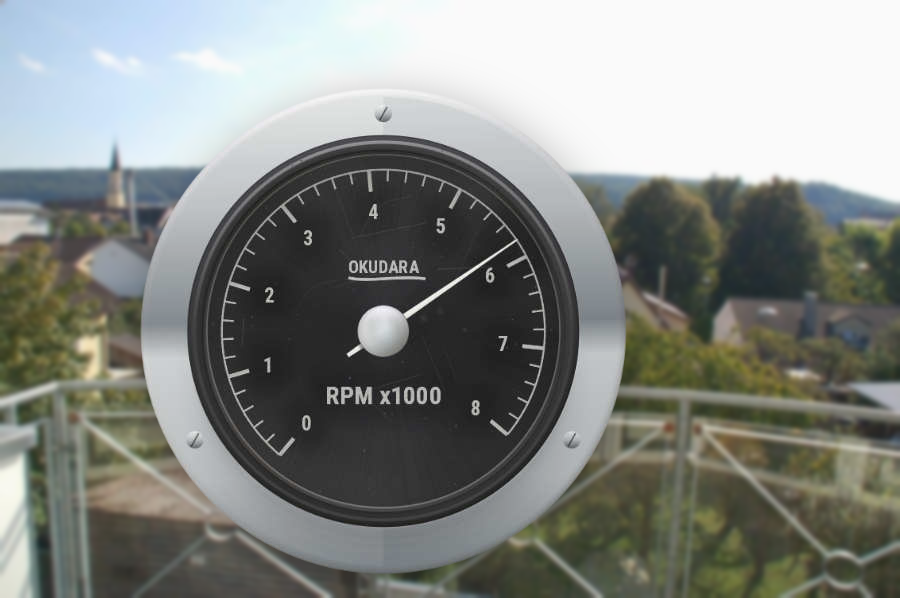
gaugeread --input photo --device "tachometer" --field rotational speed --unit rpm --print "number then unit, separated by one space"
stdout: 5800 rpm
